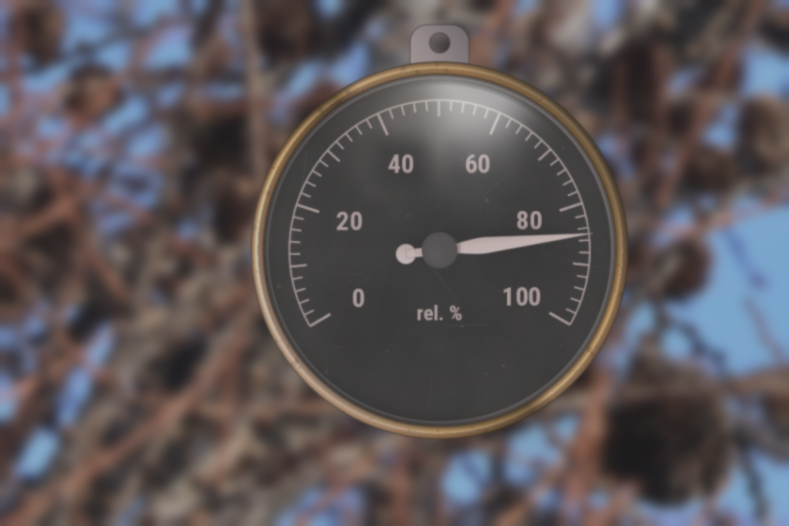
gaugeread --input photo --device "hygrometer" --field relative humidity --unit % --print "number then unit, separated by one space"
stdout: 85 %
